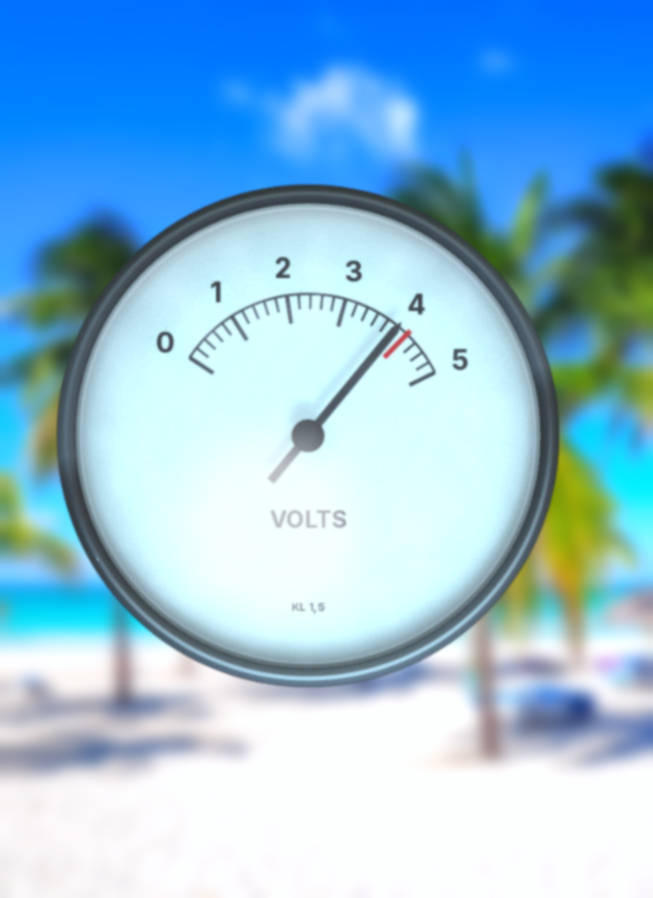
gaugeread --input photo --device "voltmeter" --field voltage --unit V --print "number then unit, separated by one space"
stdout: 4 V
